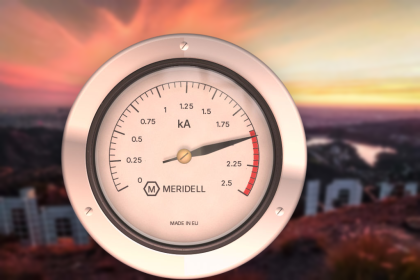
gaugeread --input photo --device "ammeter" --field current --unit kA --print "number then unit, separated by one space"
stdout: 2 kA
